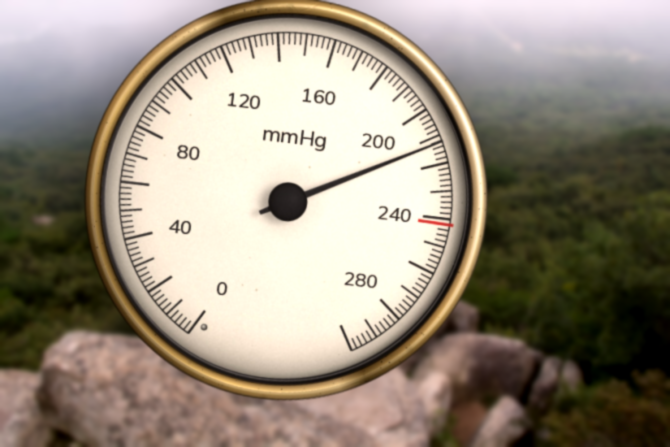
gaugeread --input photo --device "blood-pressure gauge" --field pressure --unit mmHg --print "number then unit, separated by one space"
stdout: 212 mmHg
